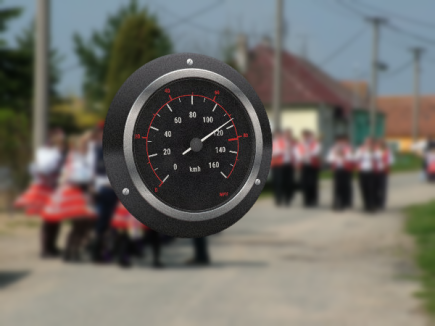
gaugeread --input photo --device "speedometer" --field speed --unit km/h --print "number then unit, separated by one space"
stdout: 115 km/h
